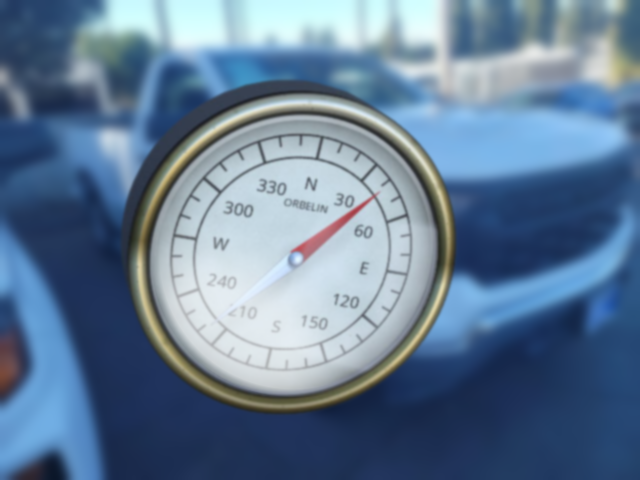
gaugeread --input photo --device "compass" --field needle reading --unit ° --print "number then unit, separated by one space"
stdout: 40 °
